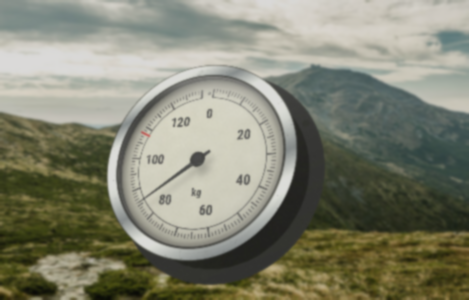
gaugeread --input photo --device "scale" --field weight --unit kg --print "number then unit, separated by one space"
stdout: 85 kg
